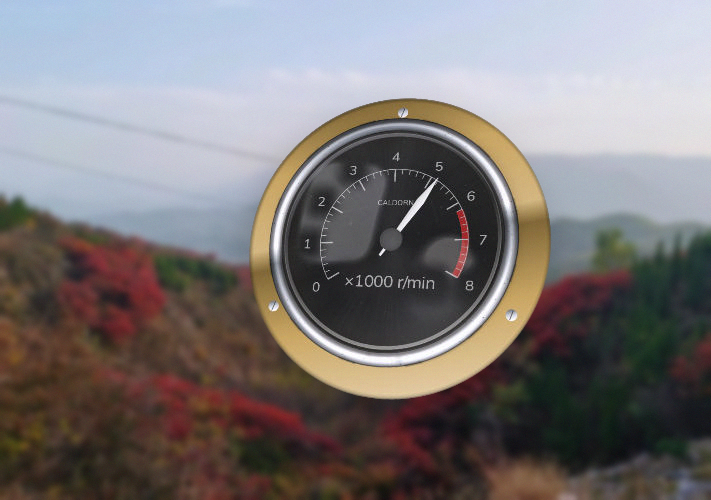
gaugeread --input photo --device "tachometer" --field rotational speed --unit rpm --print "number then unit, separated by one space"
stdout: 5200 rpm
